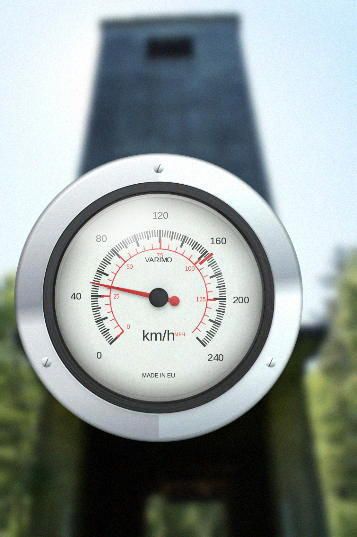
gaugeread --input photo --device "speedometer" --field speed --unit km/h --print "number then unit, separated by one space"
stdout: 50 km/h
